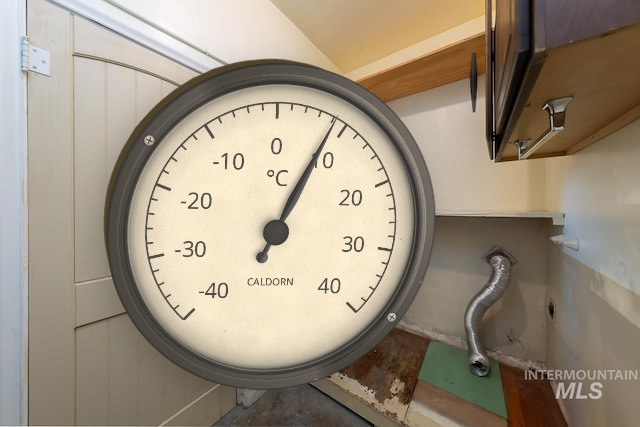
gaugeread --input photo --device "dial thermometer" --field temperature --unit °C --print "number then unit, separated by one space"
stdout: 8 °C
